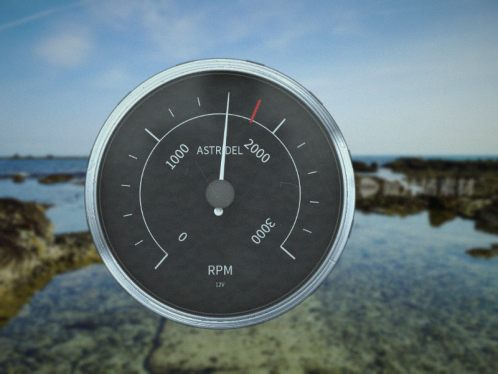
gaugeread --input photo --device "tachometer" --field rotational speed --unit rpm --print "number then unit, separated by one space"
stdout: 1600 rpm
